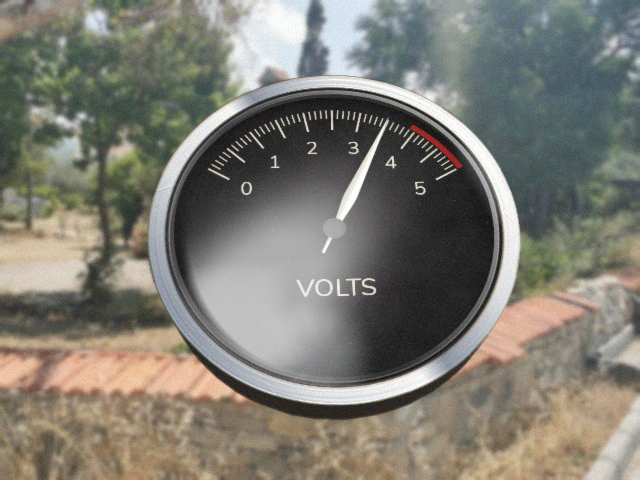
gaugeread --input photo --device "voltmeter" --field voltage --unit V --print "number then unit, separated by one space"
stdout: 3.5 V
